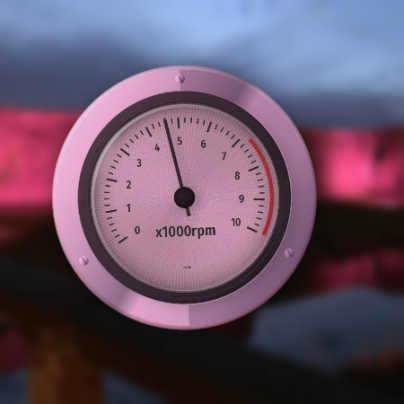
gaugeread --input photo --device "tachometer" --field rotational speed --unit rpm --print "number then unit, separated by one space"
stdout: 4600 rpm
